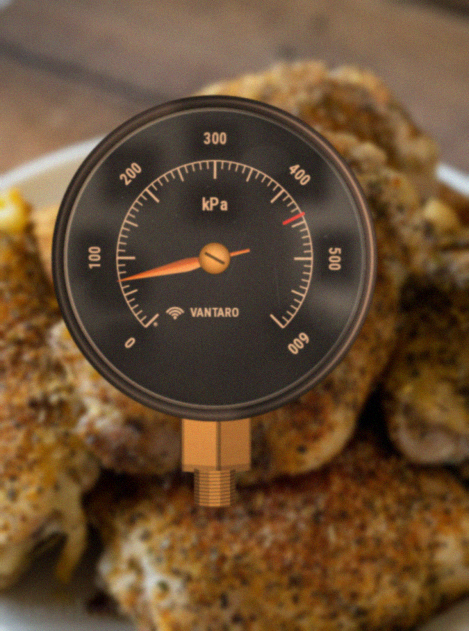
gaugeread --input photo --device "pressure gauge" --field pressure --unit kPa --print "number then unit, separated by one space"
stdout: 70 kPa
